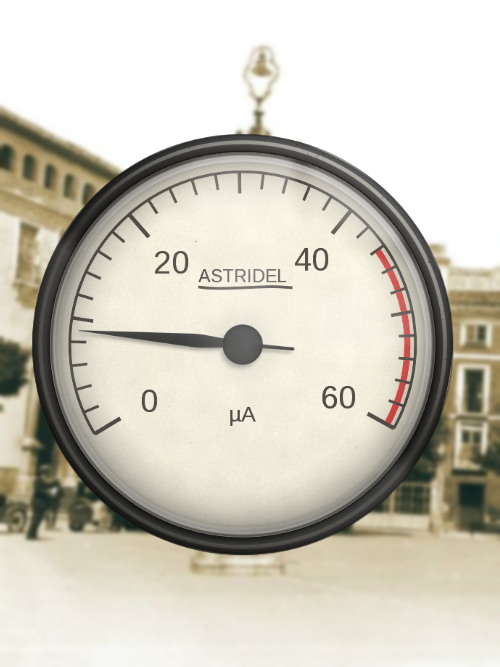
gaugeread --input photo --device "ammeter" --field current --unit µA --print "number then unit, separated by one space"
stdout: 9 µA
